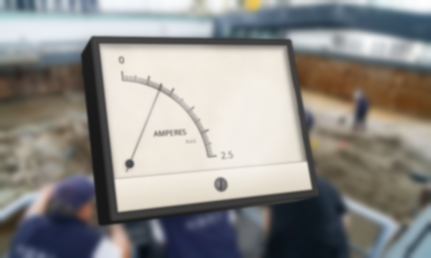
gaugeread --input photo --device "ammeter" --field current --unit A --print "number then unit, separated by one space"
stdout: 0.75 A
